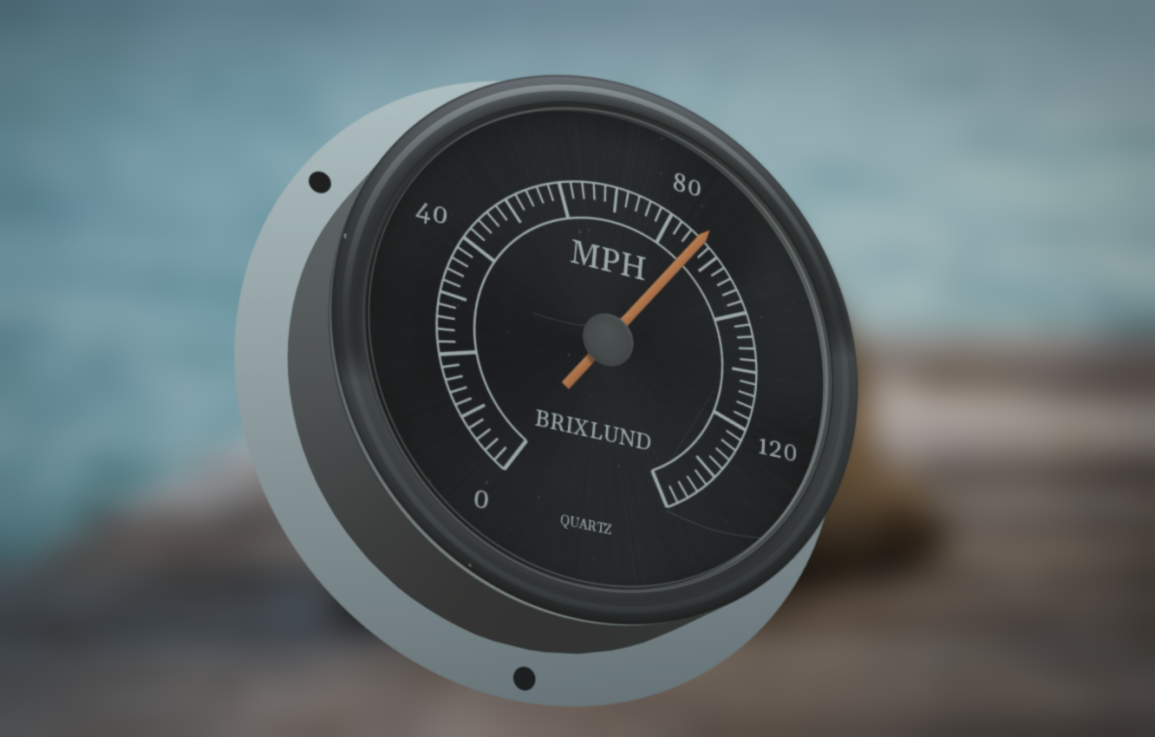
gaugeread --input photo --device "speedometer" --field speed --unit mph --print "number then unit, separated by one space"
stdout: 86 mph
